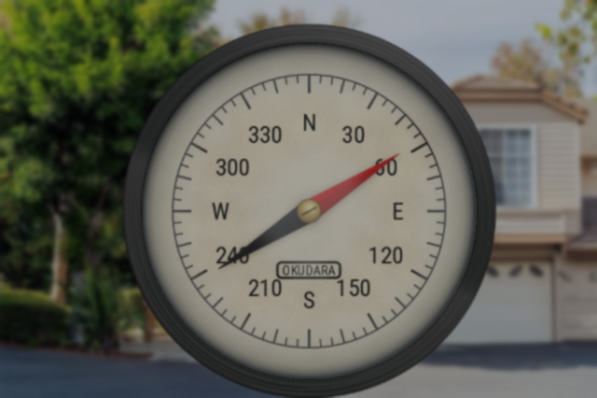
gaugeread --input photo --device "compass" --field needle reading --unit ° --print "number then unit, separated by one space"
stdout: 57.5 °
